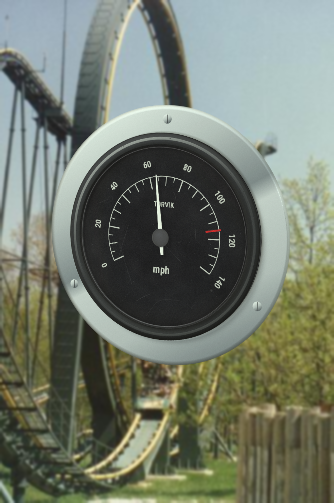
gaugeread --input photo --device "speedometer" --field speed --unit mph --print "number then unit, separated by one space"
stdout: 65 mph
